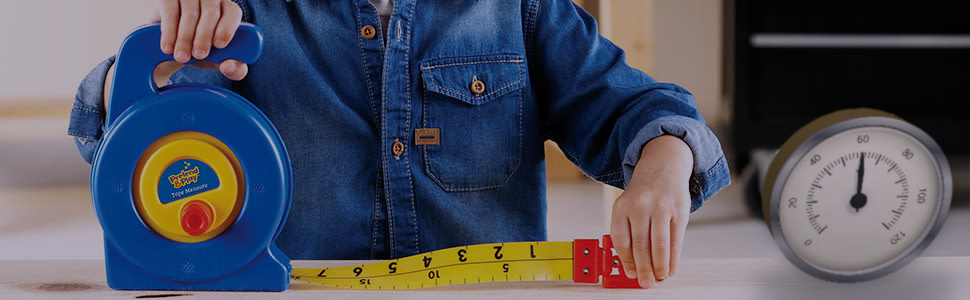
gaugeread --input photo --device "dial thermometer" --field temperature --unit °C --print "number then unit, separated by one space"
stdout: 60 °C
